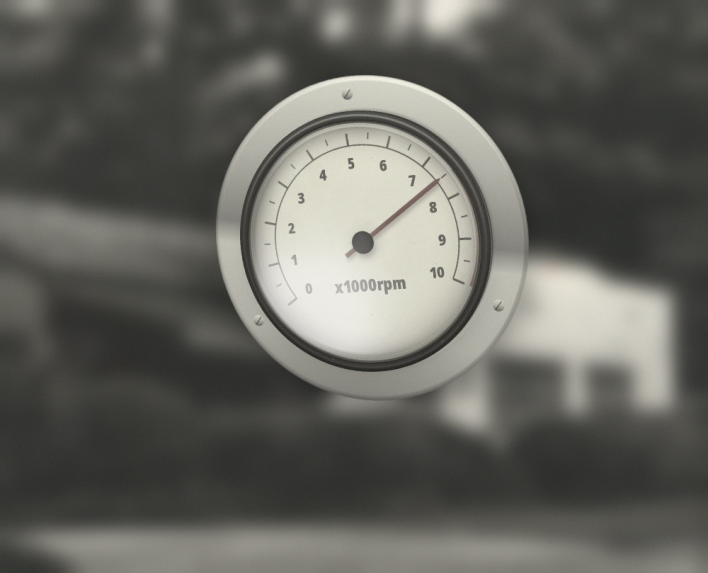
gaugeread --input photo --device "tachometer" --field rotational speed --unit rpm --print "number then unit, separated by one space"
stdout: 7500 rpm
